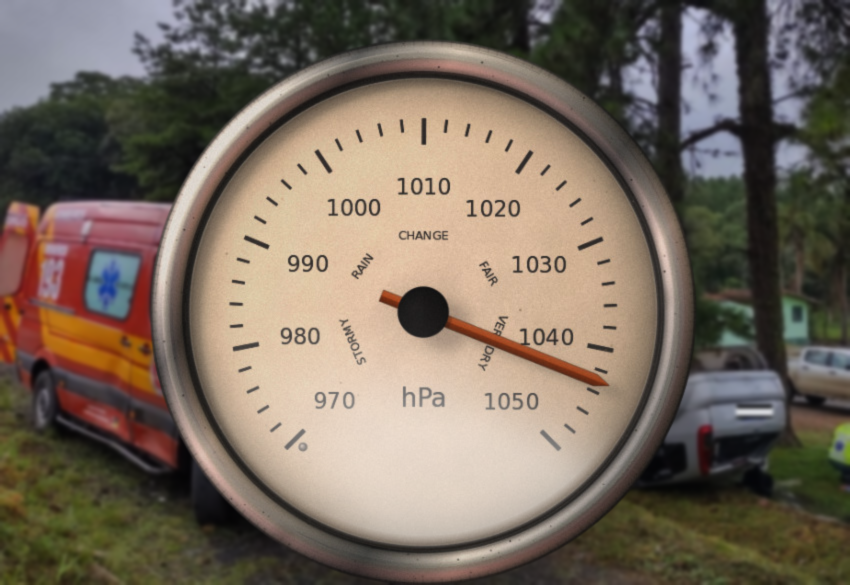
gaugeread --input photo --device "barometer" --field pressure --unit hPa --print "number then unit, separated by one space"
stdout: 1043 hPa
